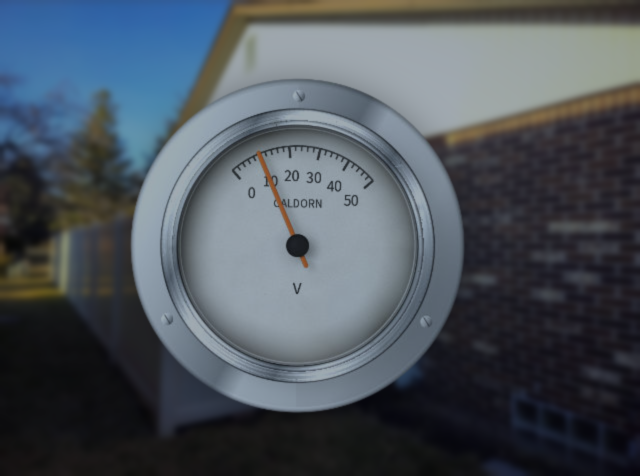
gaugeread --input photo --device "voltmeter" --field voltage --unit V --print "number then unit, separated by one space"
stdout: 10 V
